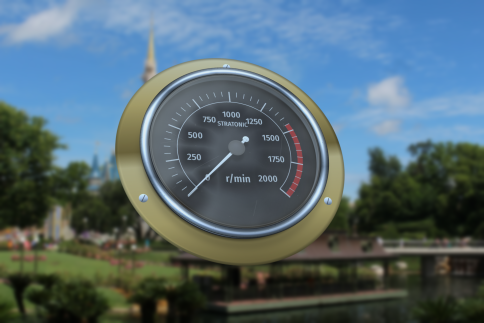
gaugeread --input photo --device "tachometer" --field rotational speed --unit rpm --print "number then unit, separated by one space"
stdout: 0 rpm
